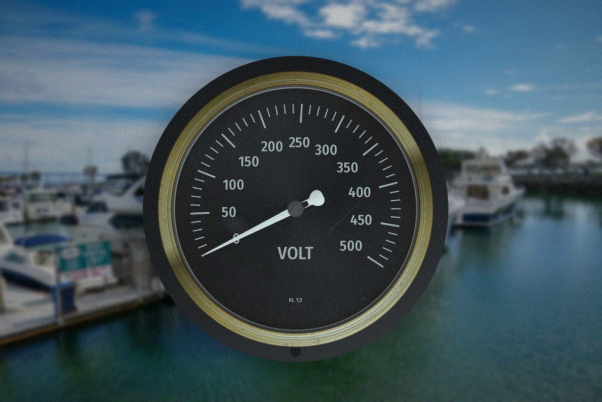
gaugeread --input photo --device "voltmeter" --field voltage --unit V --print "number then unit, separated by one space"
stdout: 0 V
